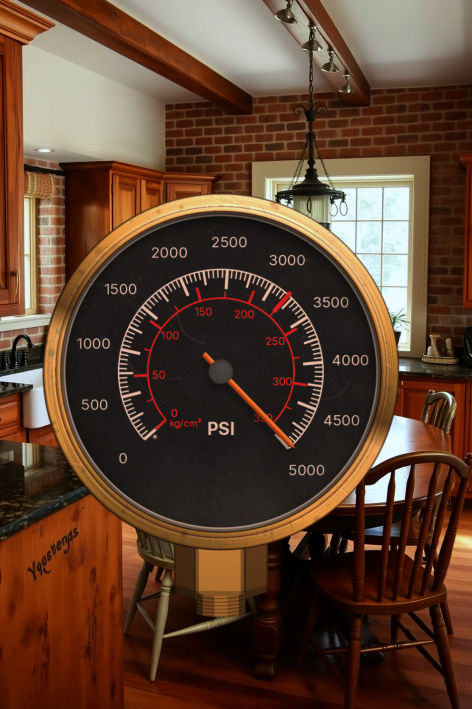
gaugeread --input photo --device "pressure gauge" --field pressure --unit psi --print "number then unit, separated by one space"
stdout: 4950 psi
